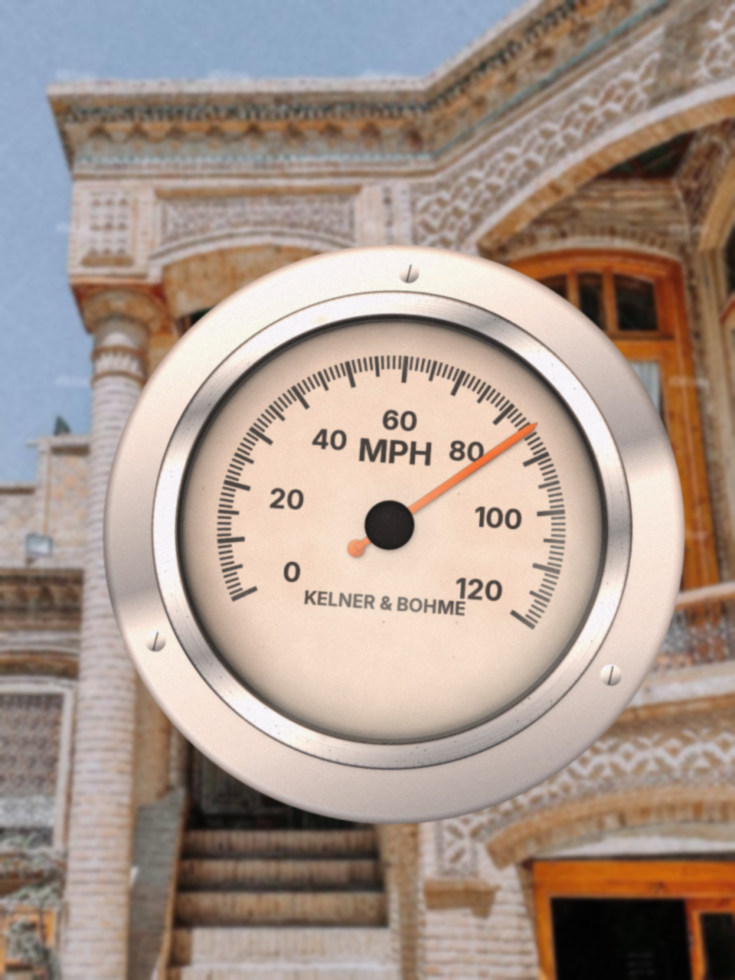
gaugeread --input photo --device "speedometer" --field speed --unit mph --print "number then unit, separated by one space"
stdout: 85 mph
